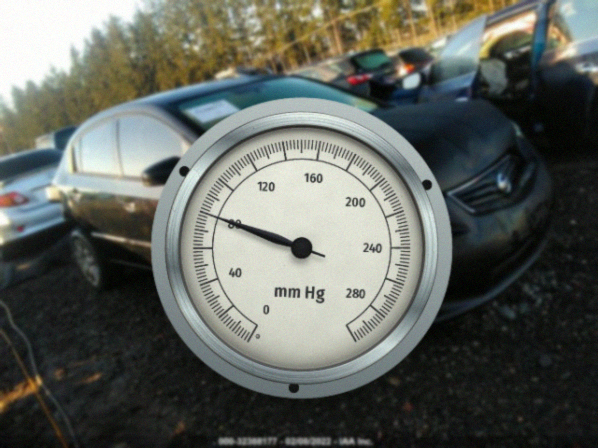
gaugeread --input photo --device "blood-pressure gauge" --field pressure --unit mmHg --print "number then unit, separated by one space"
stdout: 80 mmHg
